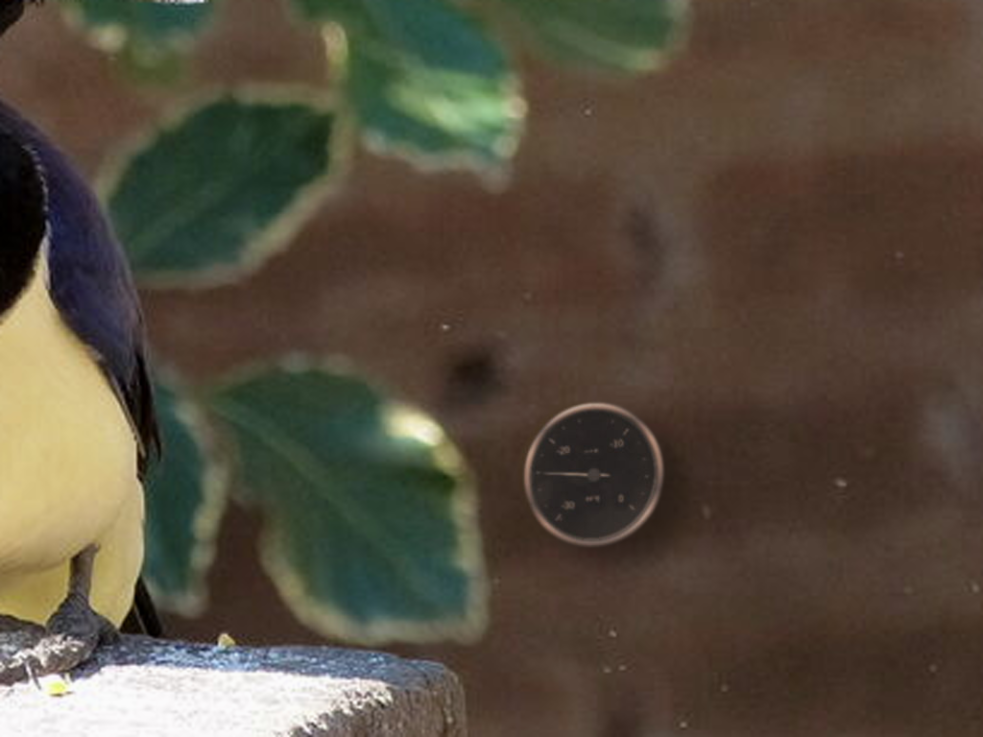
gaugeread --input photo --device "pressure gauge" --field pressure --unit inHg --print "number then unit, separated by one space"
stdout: -24 inHg
